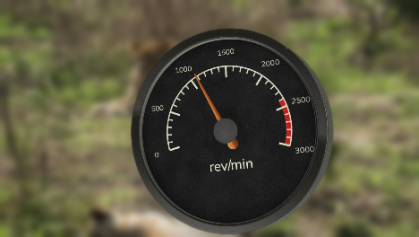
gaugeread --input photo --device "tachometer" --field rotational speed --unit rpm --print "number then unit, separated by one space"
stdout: 1100 rpm
